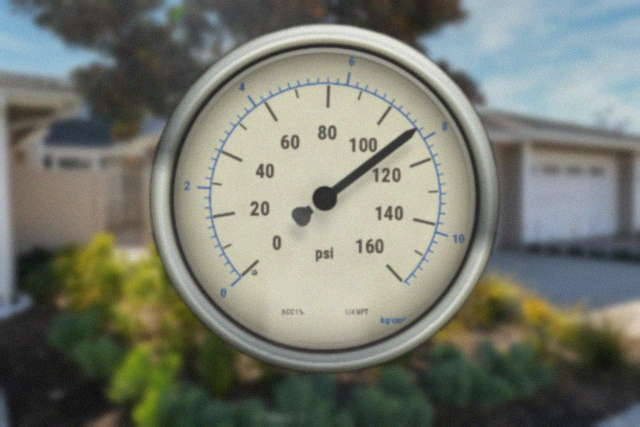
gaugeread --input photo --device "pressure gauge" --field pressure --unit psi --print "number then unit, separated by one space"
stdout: 110 psi
